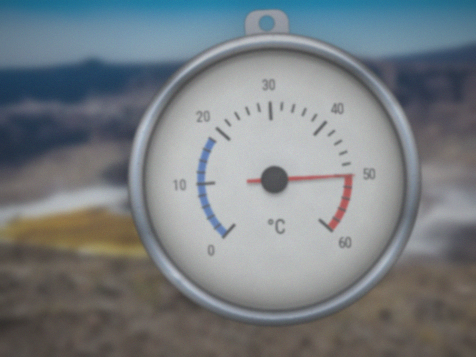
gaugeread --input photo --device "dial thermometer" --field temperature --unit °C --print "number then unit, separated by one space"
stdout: 50 °C
